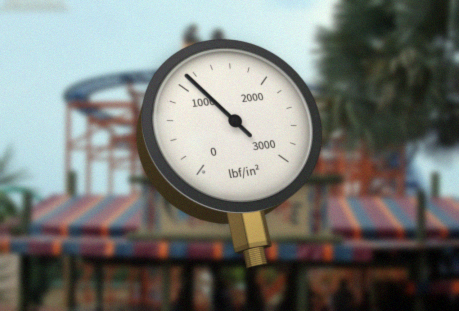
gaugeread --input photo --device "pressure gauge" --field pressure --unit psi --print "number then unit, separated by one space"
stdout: 1100 psi
